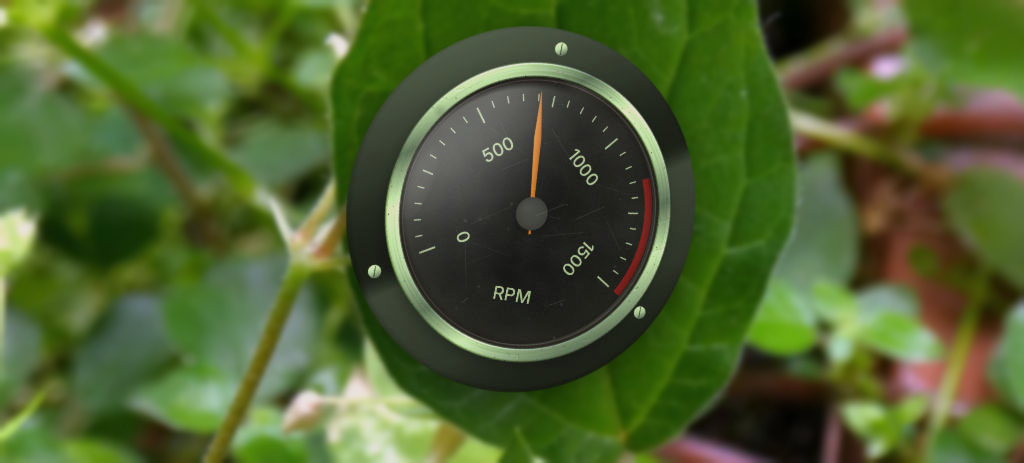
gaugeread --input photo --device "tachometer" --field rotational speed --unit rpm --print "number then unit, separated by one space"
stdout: 700 rpm
